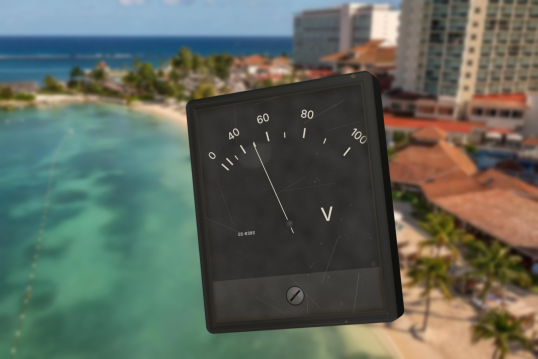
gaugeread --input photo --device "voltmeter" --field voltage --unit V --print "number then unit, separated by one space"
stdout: 50 V
